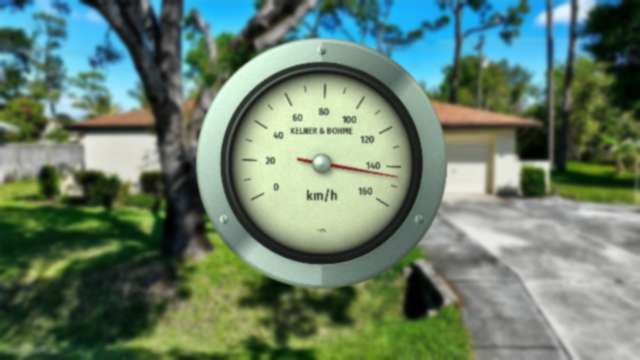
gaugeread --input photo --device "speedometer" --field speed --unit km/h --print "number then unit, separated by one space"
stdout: 145 km/h
